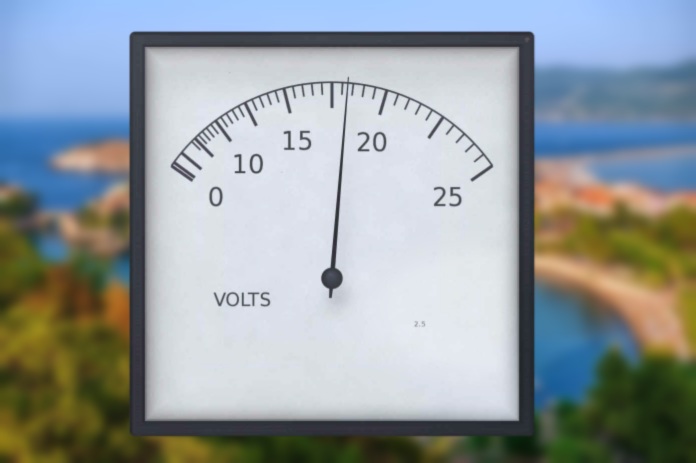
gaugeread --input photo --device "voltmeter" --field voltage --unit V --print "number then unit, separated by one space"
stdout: 18.25 V
